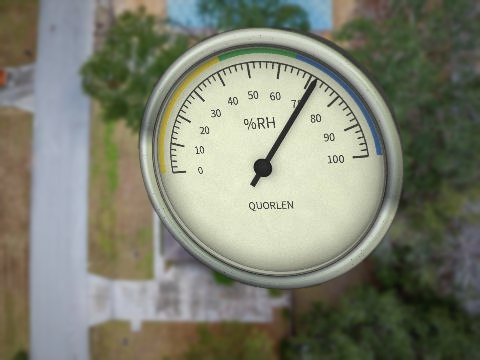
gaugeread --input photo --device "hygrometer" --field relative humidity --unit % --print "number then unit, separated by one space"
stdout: 72 %
